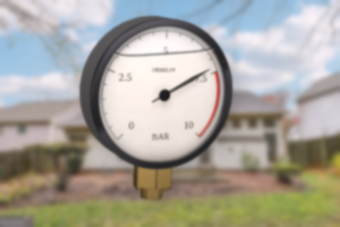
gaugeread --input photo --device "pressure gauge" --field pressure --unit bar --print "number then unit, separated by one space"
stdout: 7.25 bar
